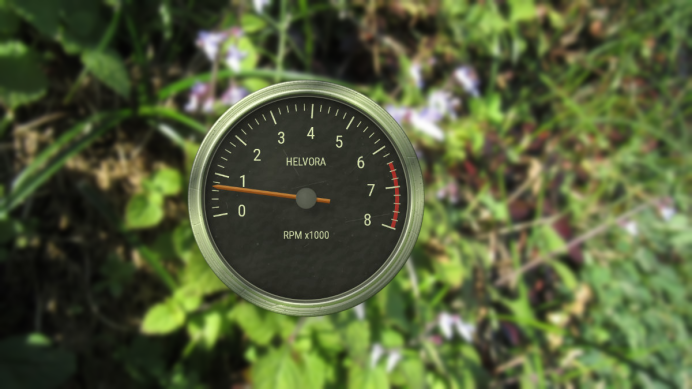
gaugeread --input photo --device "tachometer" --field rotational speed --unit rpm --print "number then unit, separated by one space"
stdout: 700 rpm
